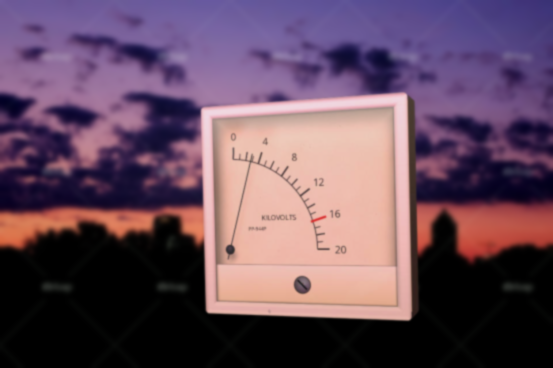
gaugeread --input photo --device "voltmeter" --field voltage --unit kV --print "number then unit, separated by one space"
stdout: 3 kV
